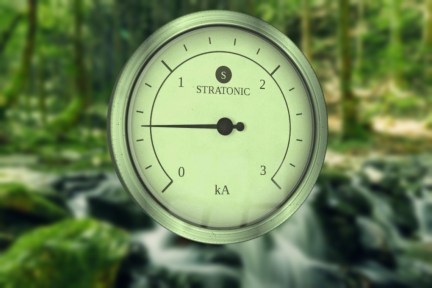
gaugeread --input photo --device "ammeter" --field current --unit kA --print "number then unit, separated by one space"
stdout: 0.5 kA
